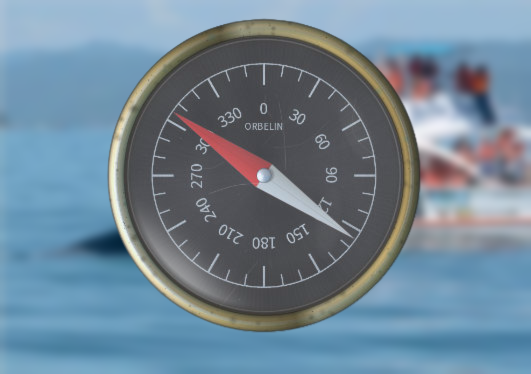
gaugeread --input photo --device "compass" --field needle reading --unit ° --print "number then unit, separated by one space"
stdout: 305 °
